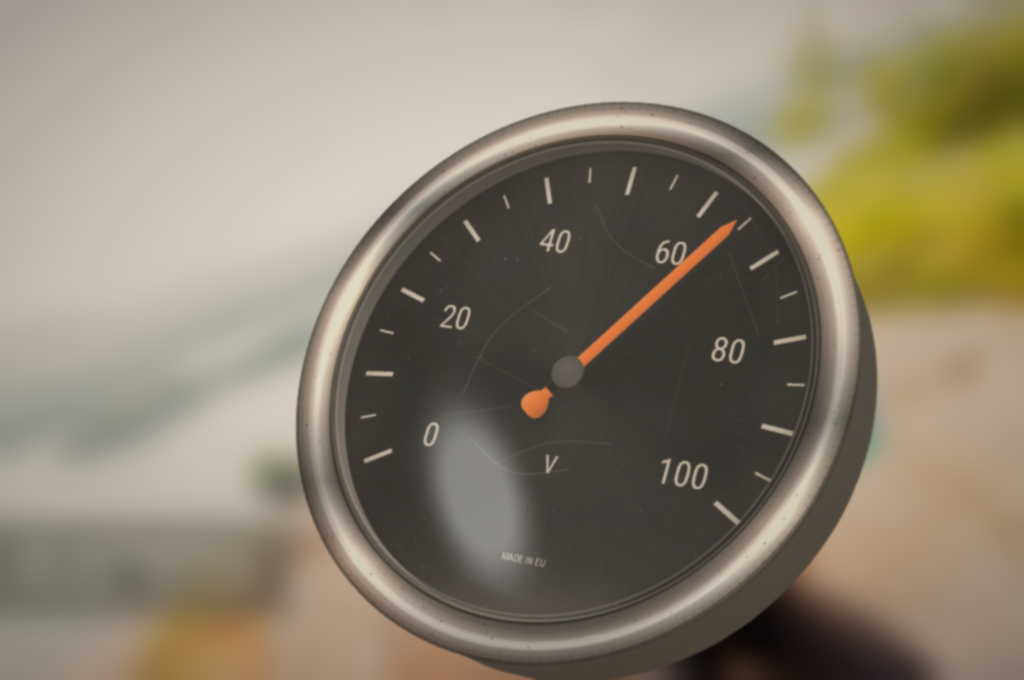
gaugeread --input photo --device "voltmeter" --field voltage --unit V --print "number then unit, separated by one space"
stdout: 65 V
